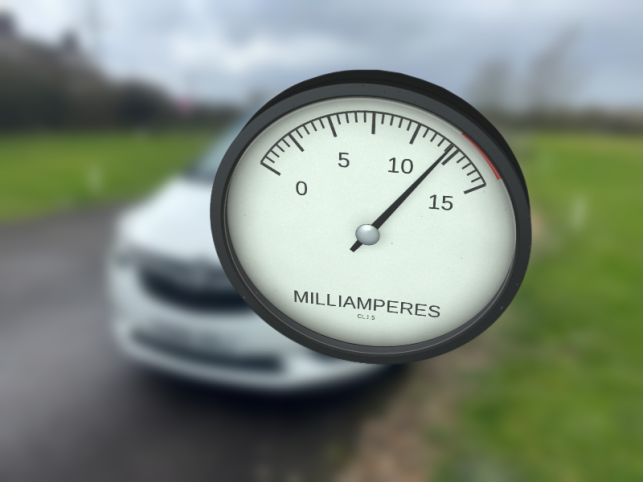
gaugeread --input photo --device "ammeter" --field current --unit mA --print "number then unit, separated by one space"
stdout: 12 mA
